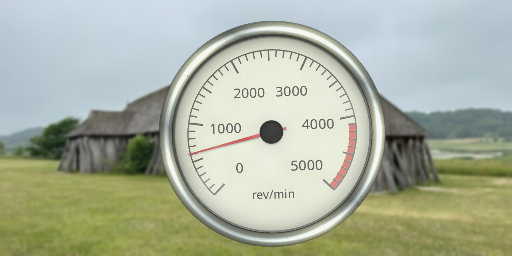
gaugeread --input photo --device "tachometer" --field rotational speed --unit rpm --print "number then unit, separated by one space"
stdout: 600 rpm
